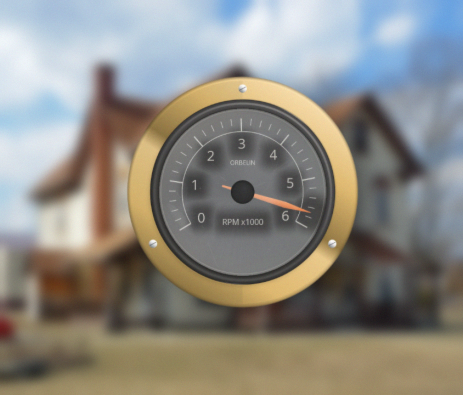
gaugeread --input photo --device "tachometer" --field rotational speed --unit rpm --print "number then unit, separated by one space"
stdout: 5700 rpm
